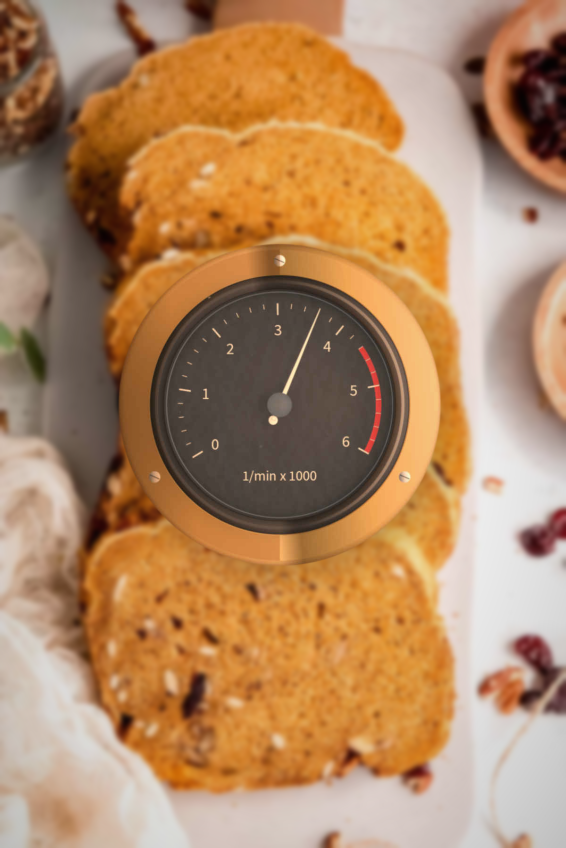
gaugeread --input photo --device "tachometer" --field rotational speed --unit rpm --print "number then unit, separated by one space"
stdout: 3600 rpm
